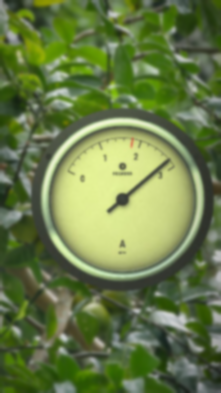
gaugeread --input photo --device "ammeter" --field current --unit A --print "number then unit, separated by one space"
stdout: 2.8 A
